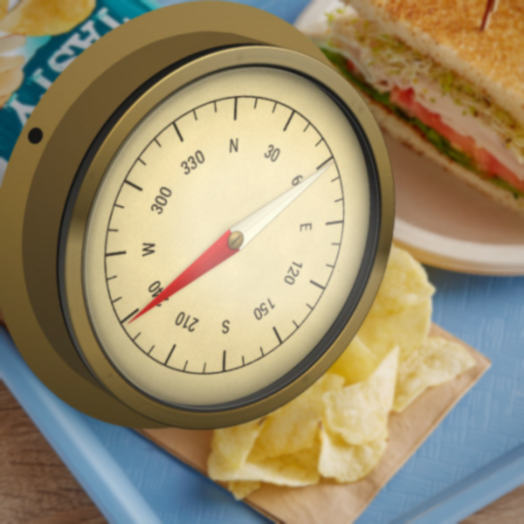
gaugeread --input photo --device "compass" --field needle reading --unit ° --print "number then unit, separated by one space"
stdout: 240 °
